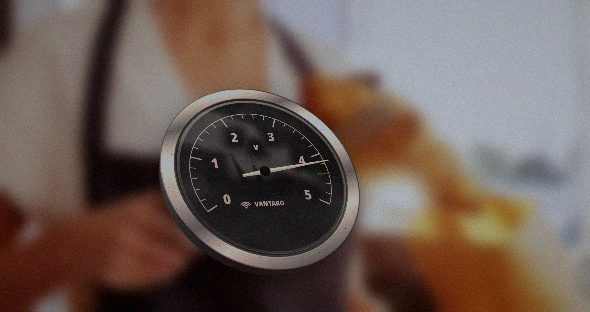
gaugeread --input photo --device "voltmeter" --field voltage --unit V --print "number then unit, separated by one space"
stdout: 4.2 V
